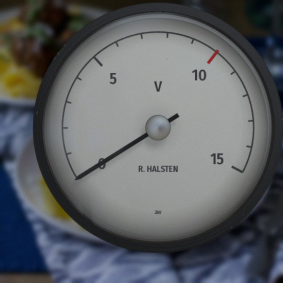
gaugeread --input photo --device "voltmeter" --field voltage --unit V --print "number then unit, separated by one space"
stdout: 0 V
